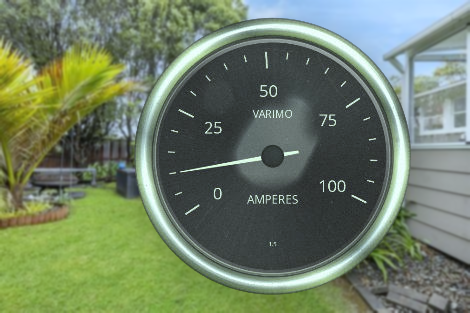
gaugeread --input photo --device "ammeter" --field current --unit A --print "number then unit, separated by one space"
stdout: 10 A
